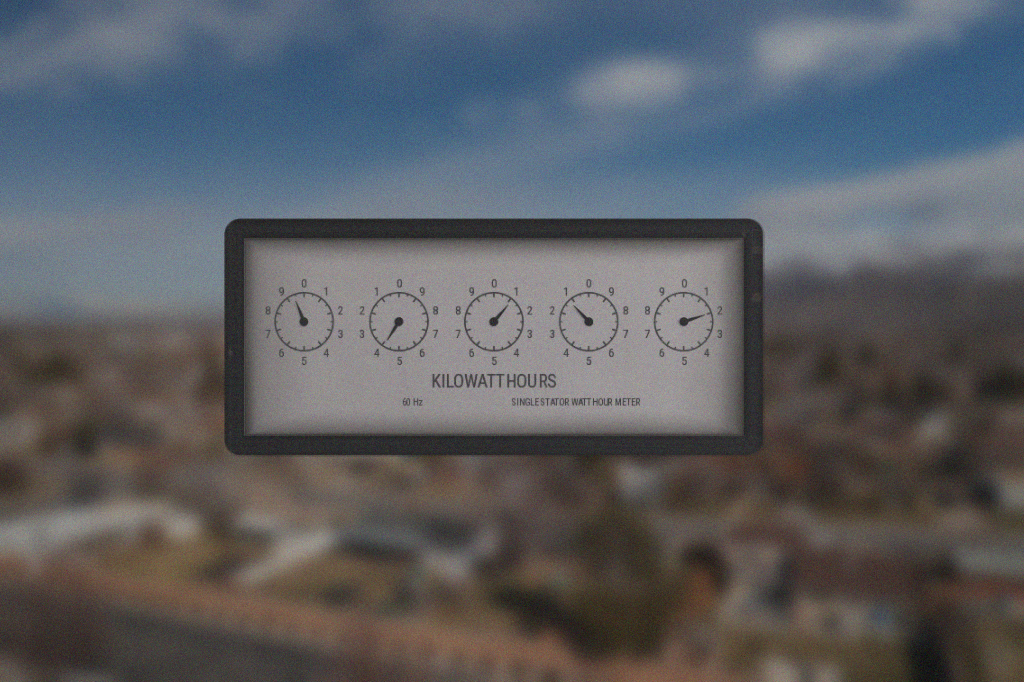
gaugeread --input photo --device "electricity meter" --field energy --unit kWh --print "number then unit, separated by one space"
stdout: 94112 kWh
